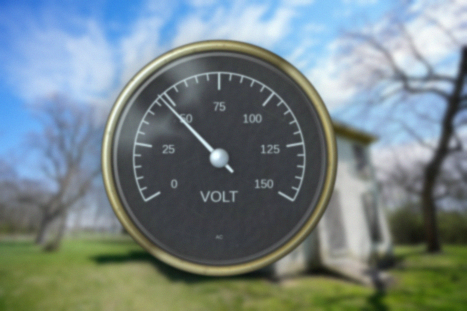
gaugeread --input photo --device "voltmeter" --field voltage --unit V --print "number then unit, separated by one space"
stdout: 47.5 V
